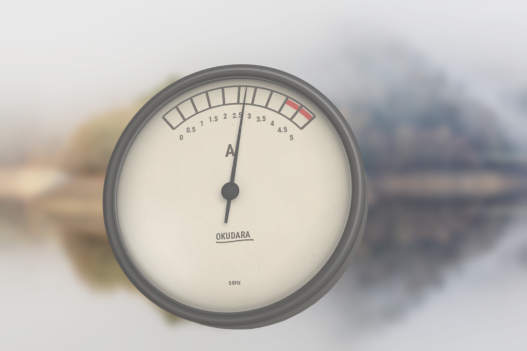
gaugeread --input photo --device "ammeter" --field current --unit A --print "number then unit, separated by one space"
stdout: 2.75 A
